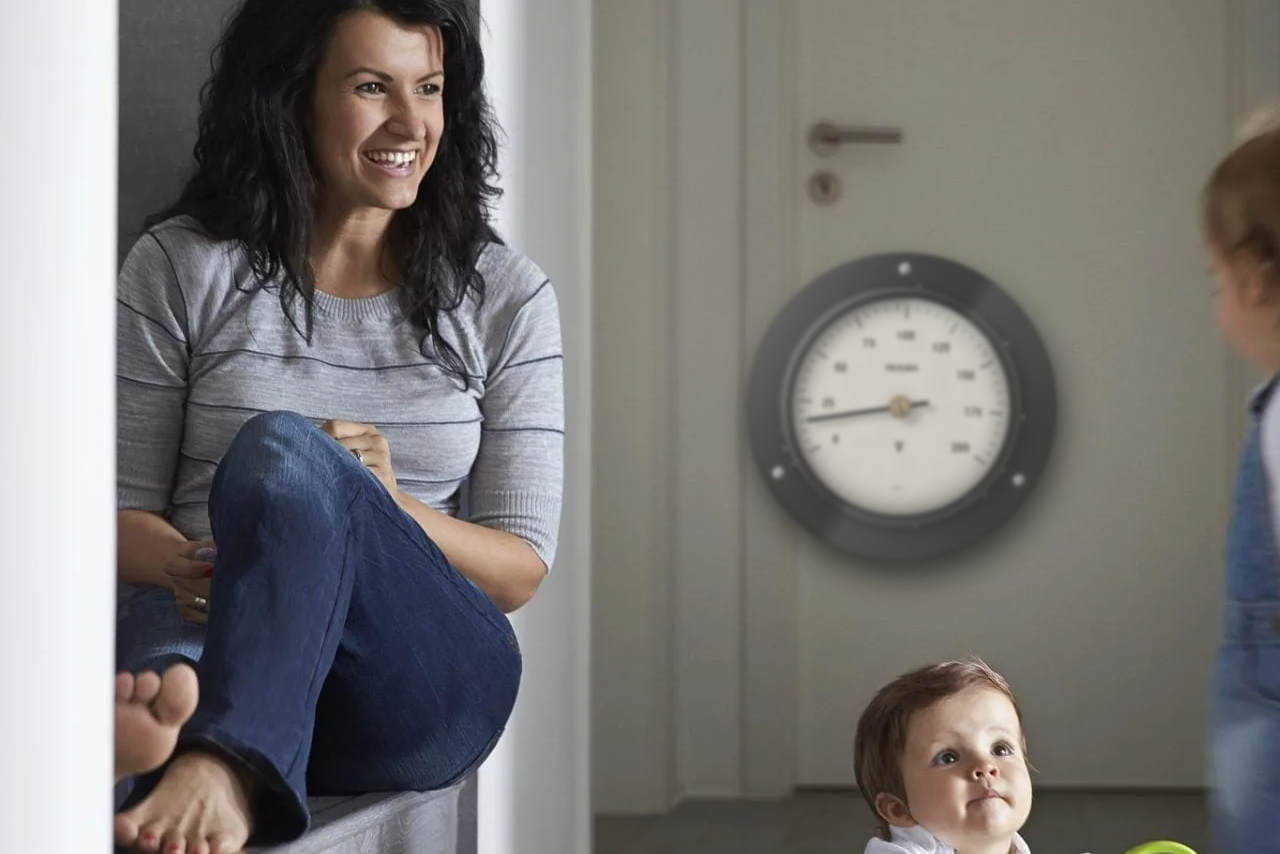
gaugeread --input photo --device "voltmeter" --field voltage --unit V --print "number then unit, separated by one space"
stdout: 15 V
